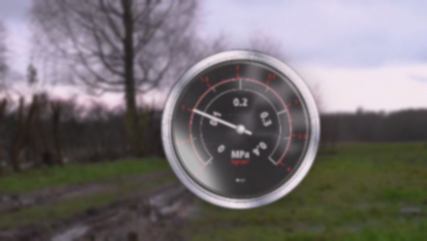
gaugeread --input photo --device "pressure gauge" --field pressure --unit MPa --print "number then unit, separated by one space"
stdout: 0.1 MPa
